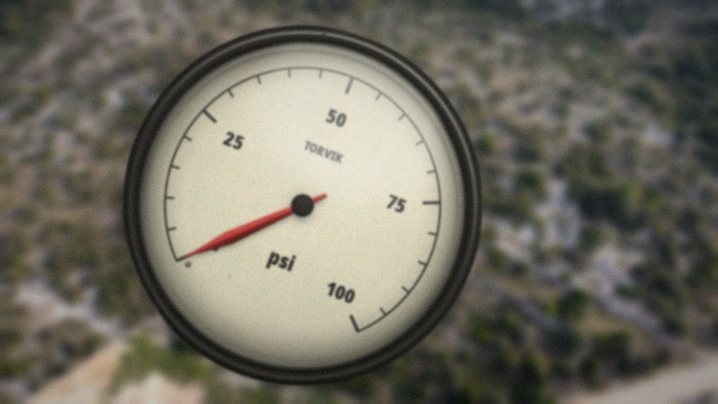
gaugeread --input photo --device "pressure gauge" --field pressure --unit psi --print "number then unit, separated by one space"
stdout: 0 psi
